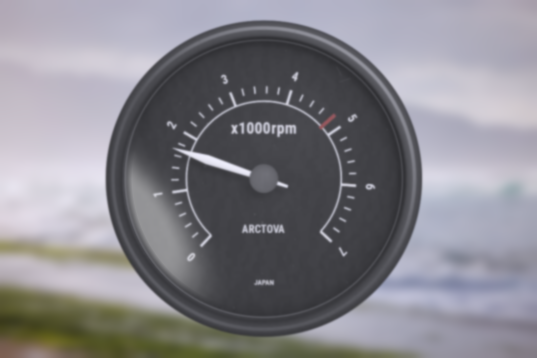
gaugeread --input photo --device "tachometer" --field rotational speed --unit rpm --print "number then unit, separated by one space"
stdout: 1700 rpm
